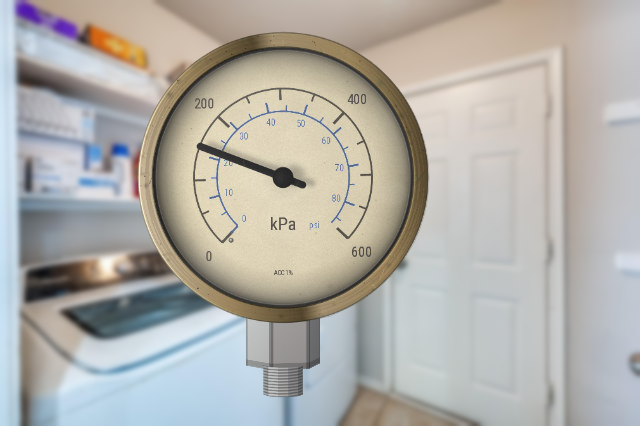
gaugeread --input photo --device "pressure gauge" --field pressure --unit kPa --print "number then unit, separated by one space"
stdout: 150 kPa
